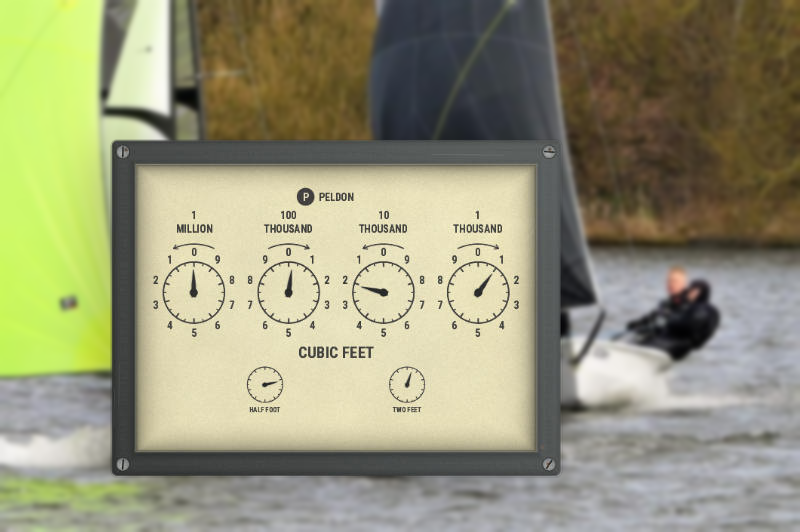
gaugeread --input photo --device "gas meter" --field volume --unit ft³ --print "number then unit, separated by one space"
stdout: 2100 ft³
